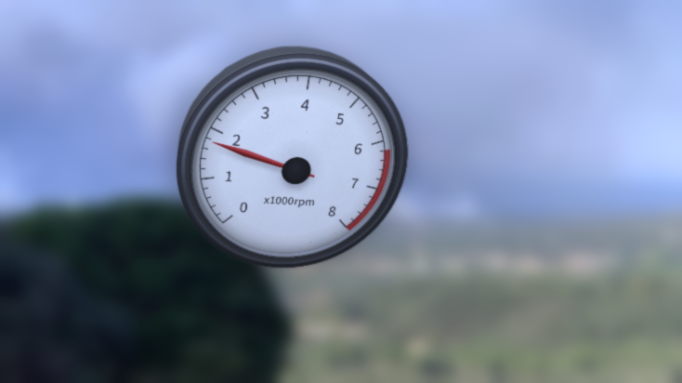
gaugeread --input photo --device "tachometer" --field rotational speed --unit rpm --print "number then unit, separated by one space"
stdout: 1800 rpm
